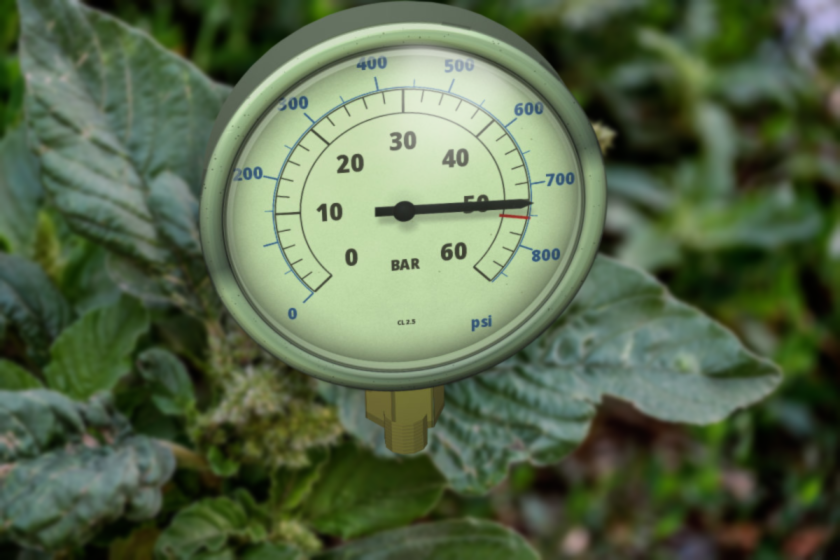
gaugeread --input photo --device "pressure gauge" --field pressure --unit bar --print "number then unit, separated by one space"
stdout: 50 bar
